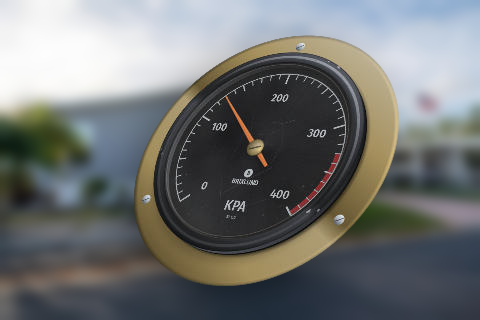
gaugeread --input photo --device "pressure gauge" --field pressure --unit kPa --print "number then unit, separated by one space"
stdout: 130 kPa
